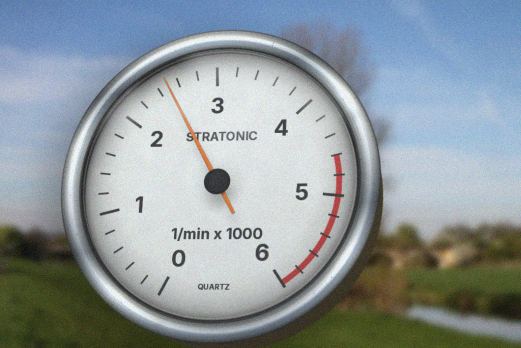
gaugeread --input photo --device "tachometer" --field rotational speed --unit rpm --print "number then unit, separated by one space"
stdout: 2500 rpm
